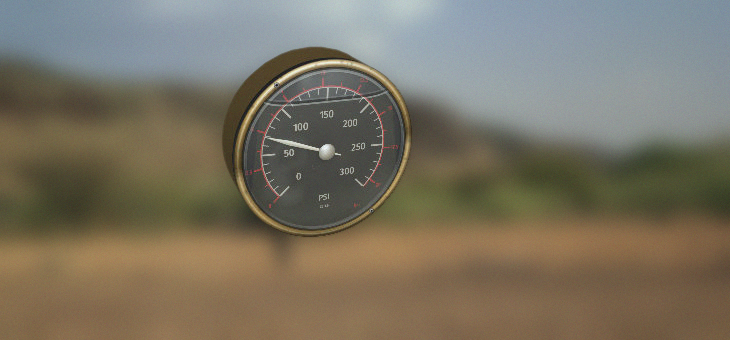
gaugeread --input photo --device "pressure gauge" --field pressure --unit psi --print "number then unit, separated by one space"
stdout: 70 psi
